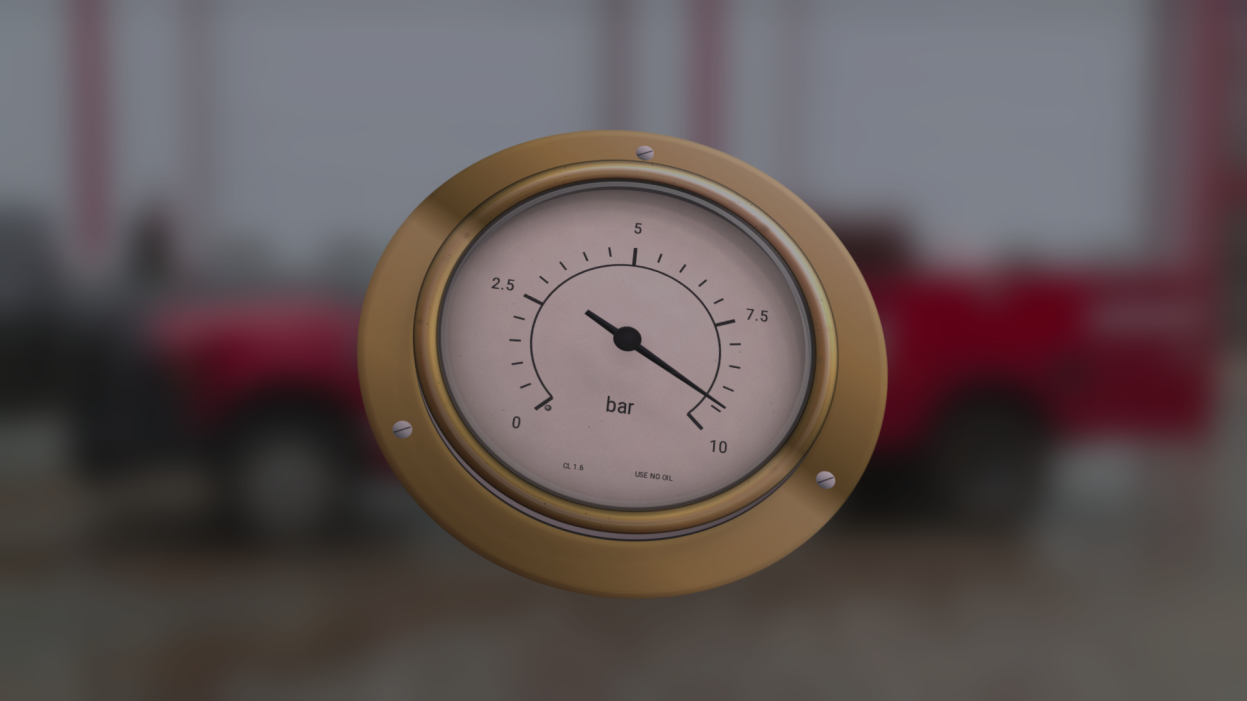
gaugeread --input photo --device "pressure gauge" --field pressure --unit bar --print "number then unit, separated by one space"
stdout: 9.5 bar
